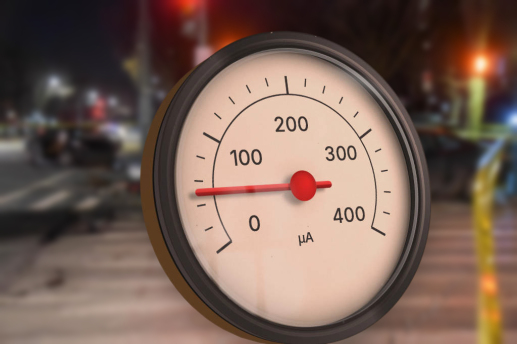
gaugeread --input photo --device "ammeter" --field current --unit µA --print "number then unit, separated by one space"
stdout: 50 µA
